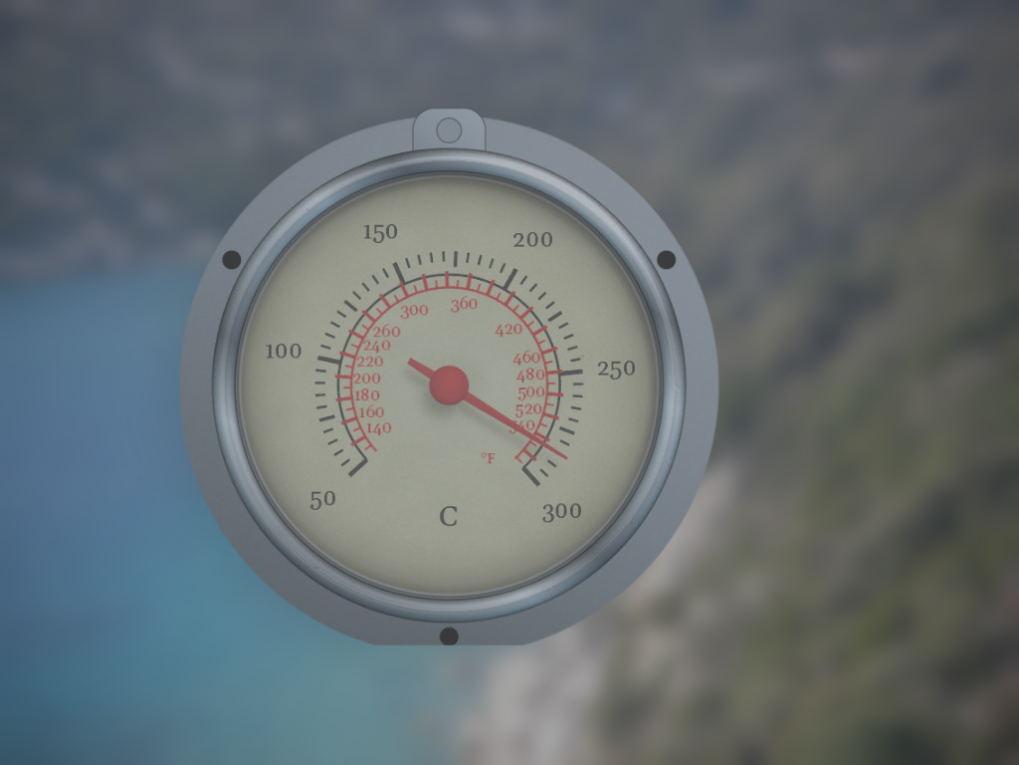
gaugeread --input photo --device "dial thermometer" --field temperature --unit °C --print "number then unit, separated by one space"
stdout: 285 °C
